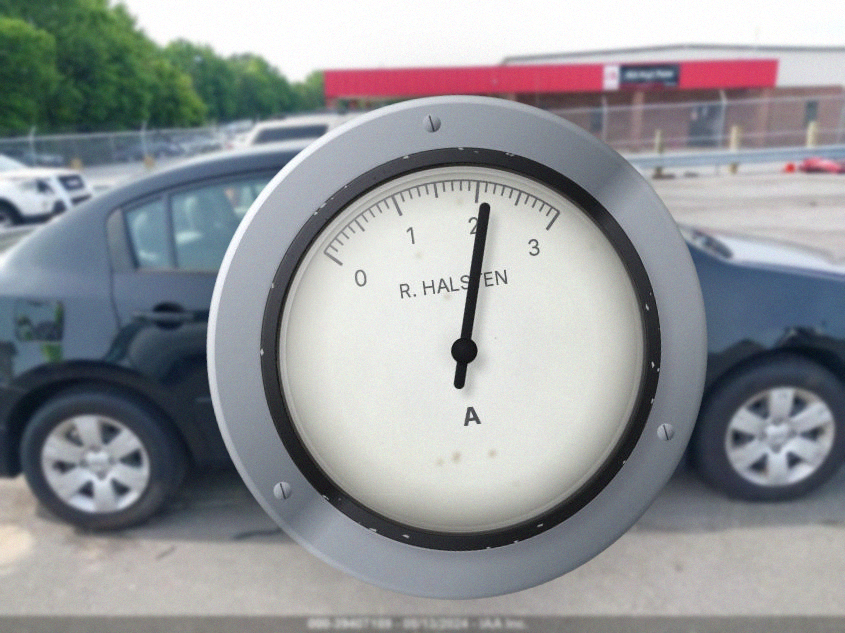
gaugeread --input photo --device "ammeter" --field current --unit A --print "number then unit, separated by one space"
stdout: 2.1 A
